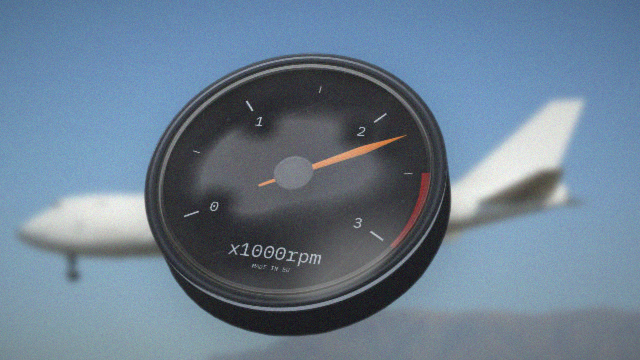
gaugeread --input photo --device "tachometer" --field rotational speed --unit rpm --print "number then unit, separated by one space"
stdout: 2250 rpm
